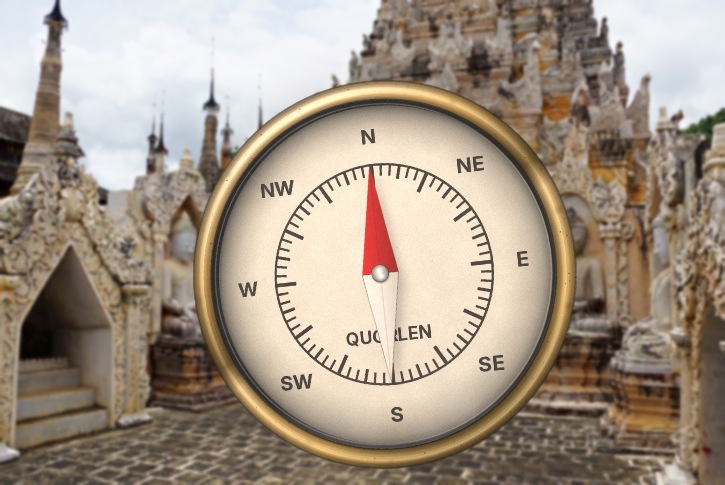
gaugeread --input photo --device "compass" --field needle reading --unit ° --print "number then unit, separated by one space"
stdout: 0 °
